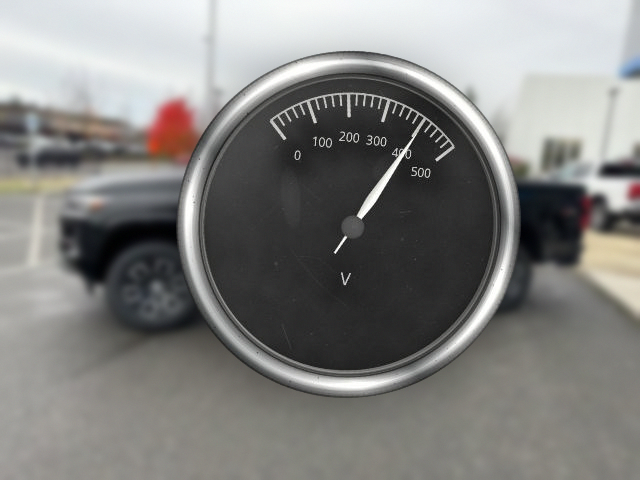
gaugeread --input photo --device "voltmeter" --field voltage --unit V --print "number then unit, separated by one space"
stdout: 400 V
